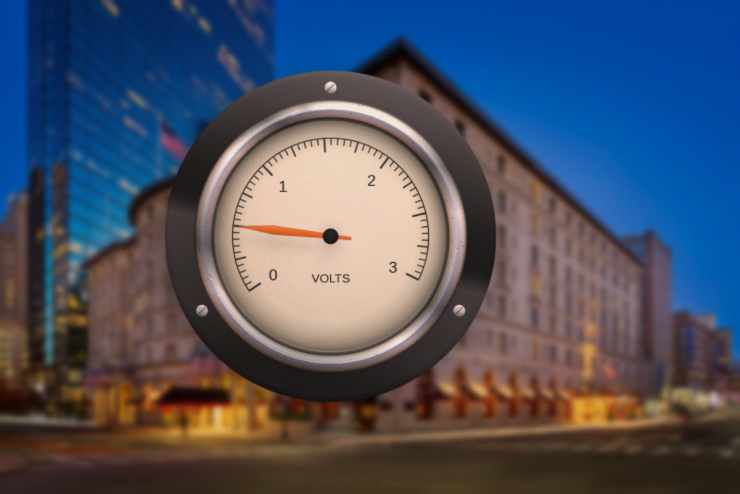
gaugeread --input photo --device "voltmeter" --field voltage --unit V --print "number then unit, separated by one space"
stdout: 0.5 V
